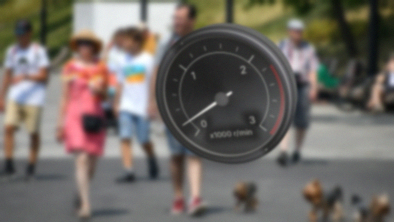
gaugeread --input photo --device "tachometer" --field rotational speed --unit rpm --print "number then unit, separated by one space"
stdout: 200 rpm
